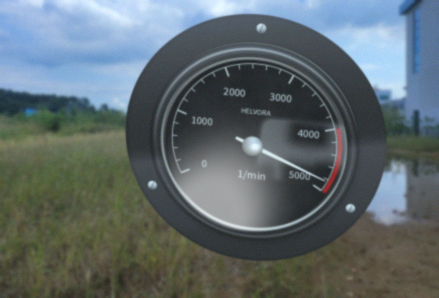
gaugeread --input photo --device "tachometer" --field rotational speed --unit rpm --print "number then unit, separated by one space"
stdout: 4800 rpm
